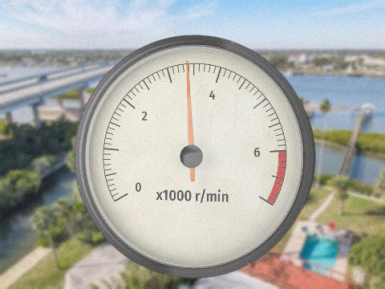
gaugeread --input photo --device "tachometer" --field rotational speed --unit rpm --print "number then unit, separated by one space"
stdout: 3400 rpm
